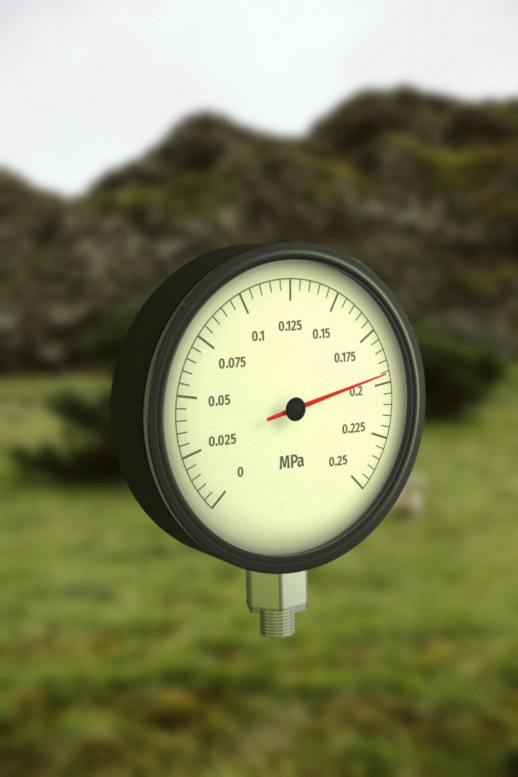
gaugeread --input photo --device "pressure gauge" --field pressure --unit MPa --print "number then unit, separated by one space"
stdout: 0.195 MPa
